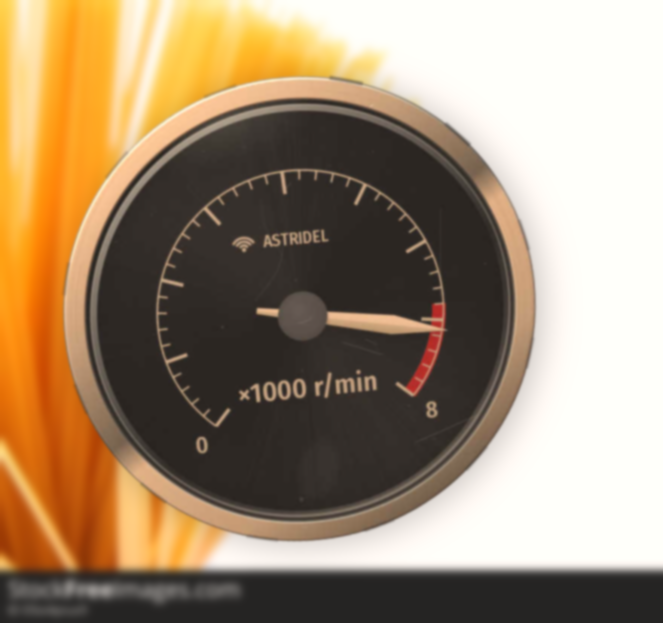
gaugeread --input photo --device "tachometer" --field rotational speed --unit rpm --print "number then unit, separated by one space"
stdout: 7100 rpm
